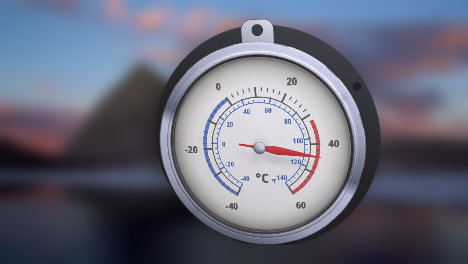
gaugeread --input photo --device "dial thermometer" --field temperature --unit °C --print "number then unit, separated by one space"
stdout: 44 °C
